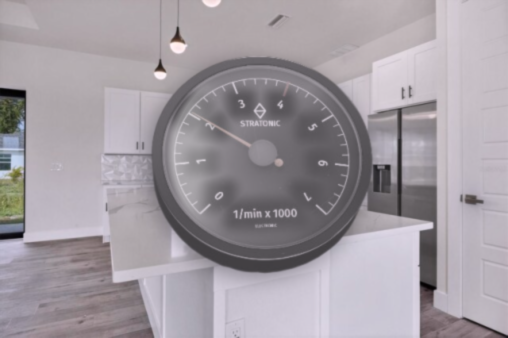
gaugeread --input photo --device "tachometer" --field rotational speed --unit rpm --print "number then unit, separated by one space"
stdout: 2000 rpm
